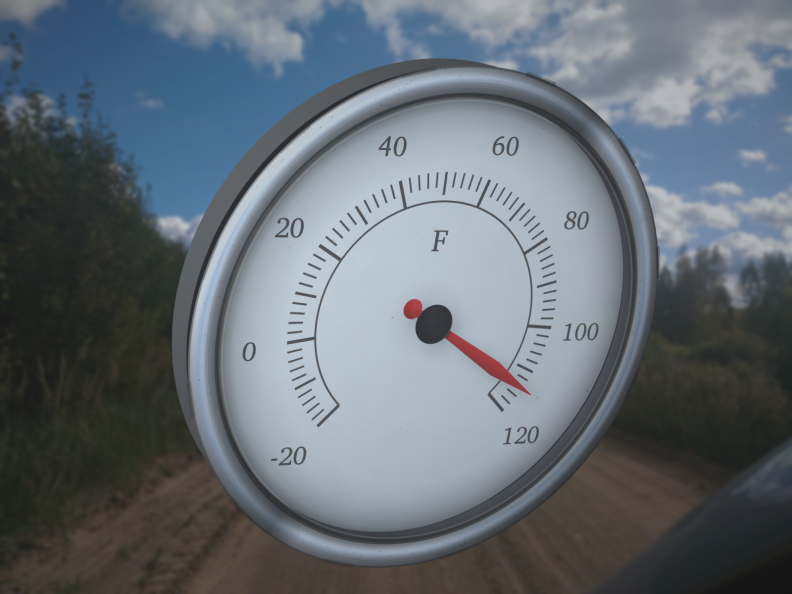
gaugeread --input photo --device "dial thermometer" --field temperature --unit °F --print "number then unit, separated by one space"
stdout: 114 °F
